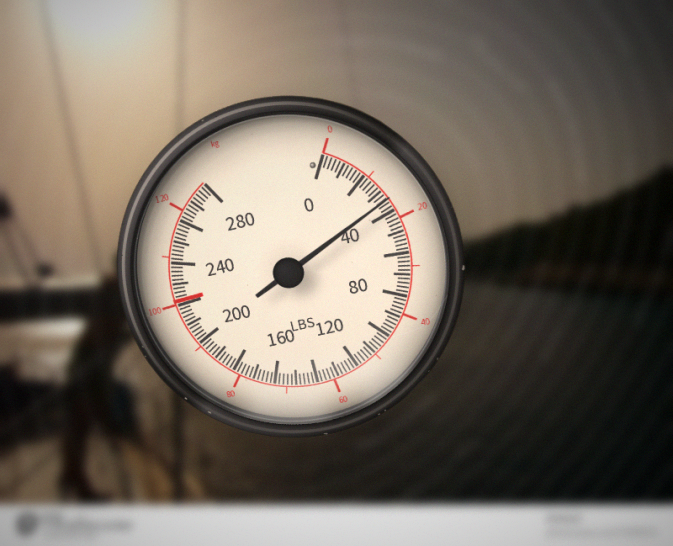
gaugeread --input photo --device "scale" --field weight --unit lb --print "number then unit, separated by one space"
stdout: 34 lb
